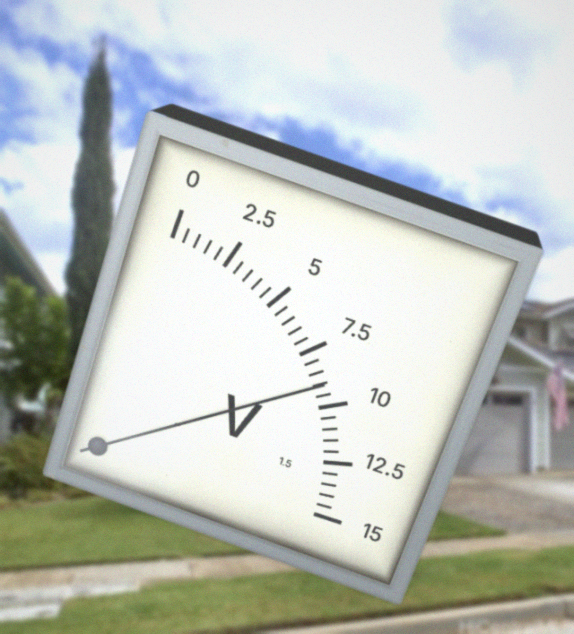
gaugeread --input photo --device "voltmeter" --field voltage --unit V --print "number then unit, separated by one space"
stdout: 9 V
